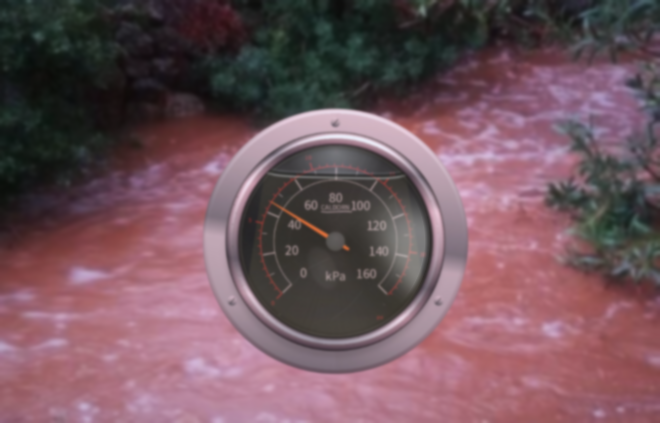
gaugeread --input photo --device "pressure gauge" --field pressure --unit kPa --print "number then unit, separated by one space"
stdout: 45 kPa
